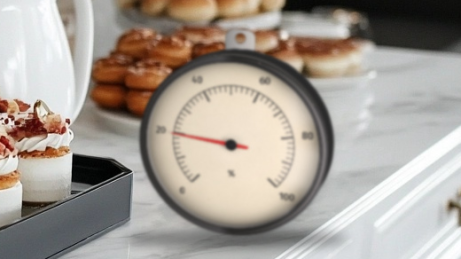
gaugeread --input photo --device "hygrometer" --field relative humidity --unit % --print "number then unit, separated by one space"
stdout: 20 %
